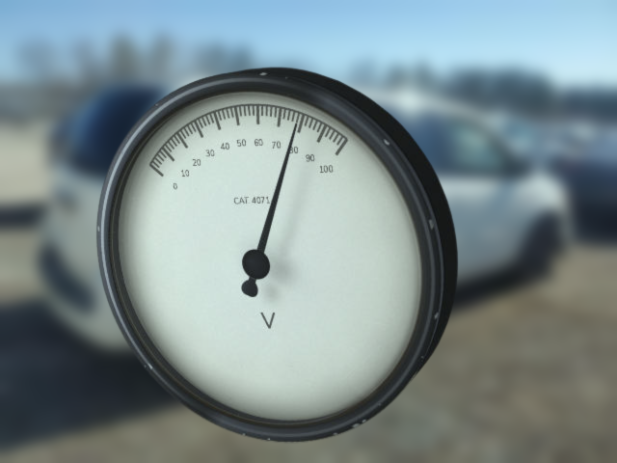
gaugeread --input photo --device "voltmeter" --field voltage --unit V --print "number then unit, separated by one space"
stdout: 80 V
